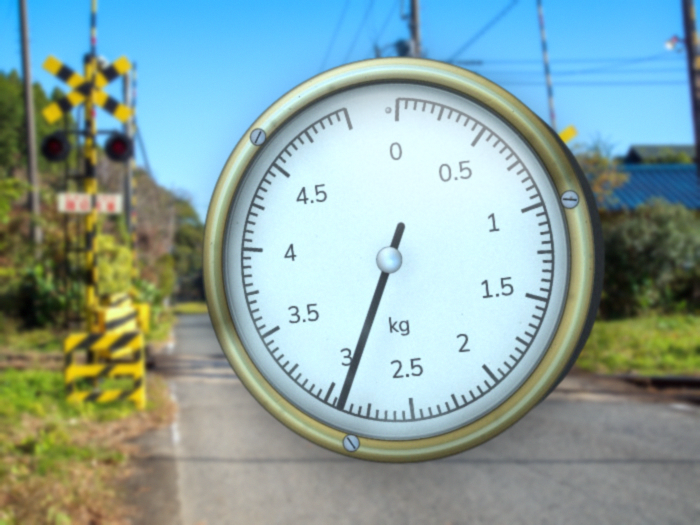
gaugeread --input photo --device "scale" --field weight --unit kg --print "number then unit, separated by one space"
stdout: 2.9 kg
